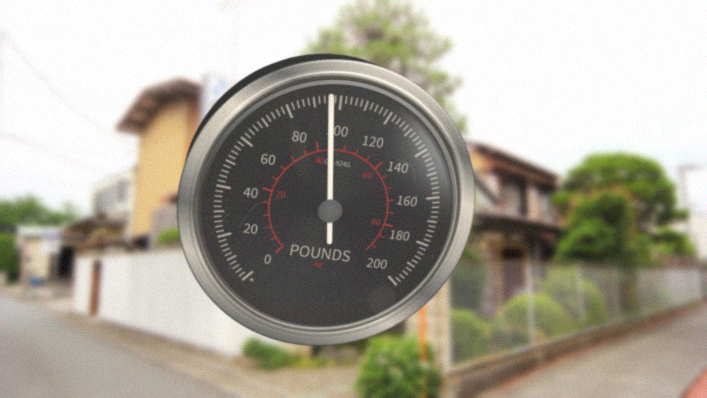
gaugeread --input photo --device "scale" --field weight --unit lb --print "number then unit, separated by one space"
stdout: 96 lb
